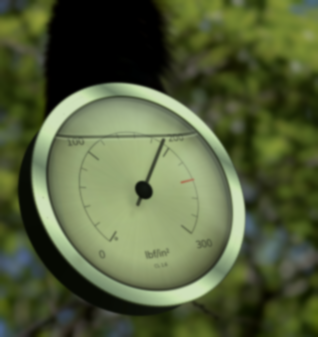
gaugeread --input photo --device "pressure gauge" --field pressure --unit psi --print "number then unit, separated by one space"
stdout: 190 psi
